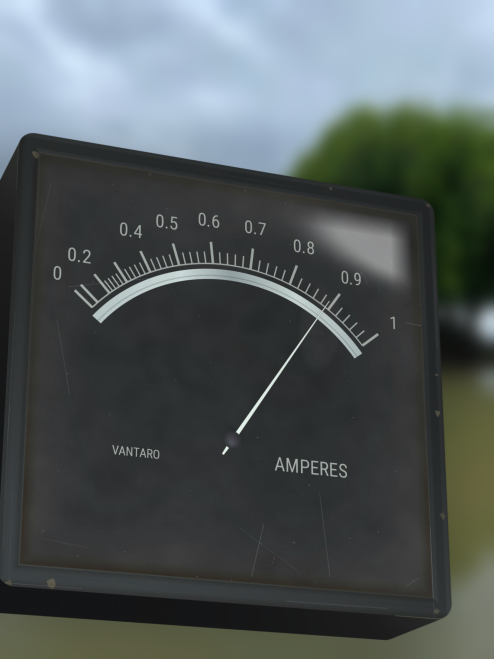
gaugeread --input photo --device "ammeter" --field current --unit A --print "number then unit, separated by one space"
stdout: 0.89 A
